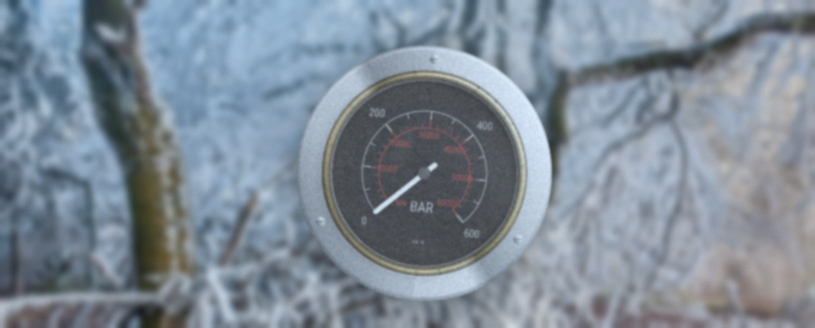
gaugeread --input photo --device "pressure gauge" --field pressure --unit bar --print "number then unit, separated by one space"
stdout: 0 bar
